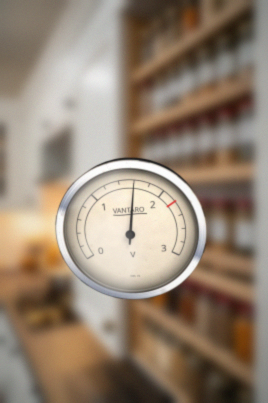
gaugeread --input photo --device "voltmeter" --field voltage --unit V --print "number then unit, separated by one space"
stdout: 1.6 V
